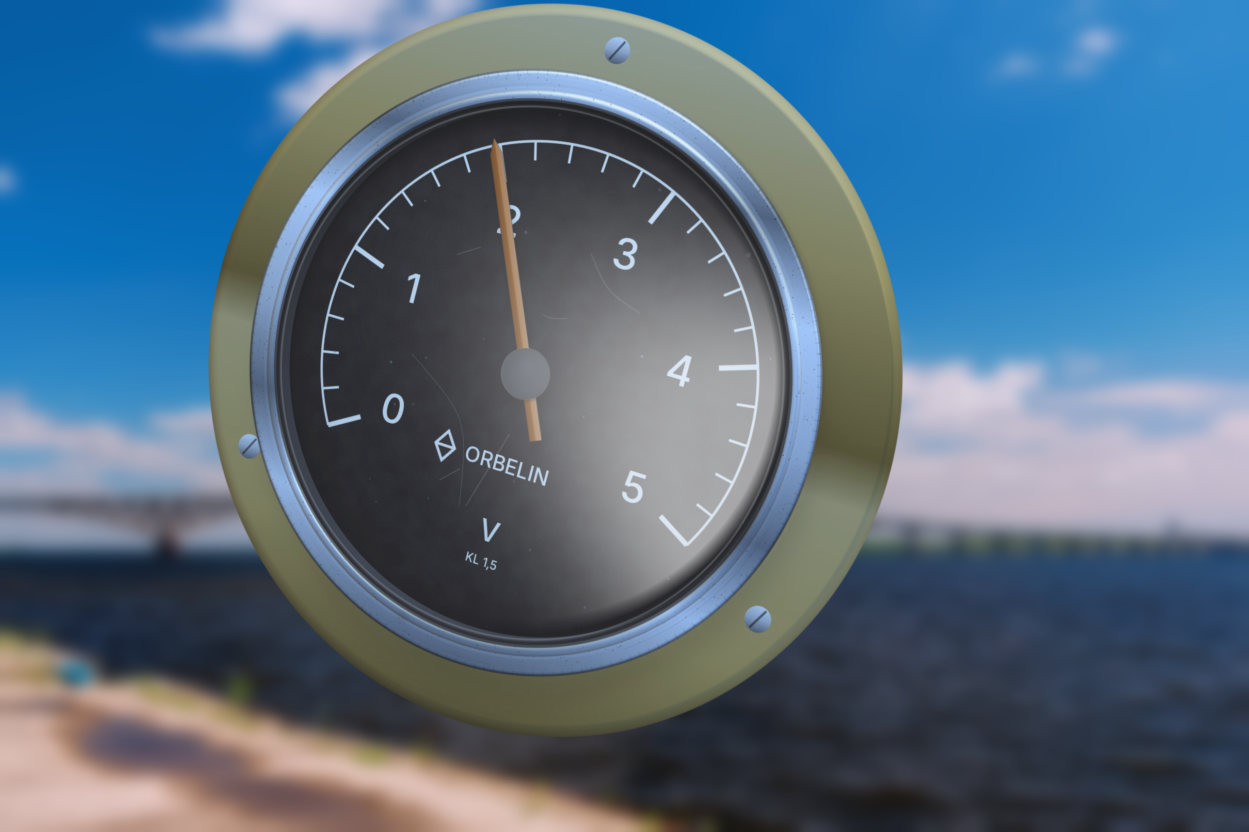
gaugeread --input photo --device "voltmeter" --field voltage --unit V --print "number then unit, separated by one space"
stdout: 2 V
